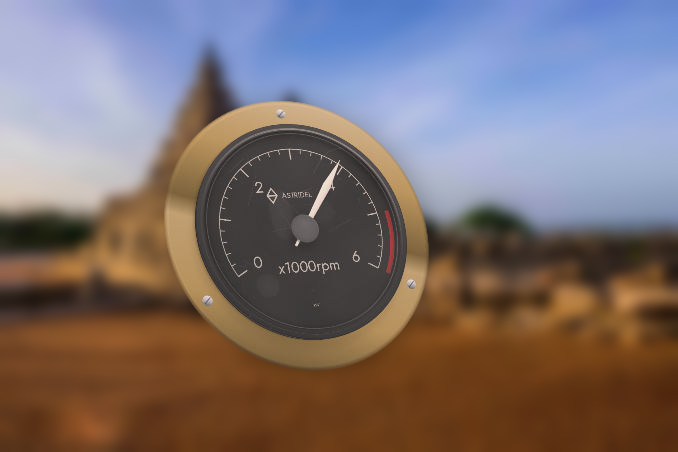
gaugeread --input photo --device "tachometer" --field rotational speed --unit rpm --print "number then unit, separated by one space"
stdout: 3900 rpm
